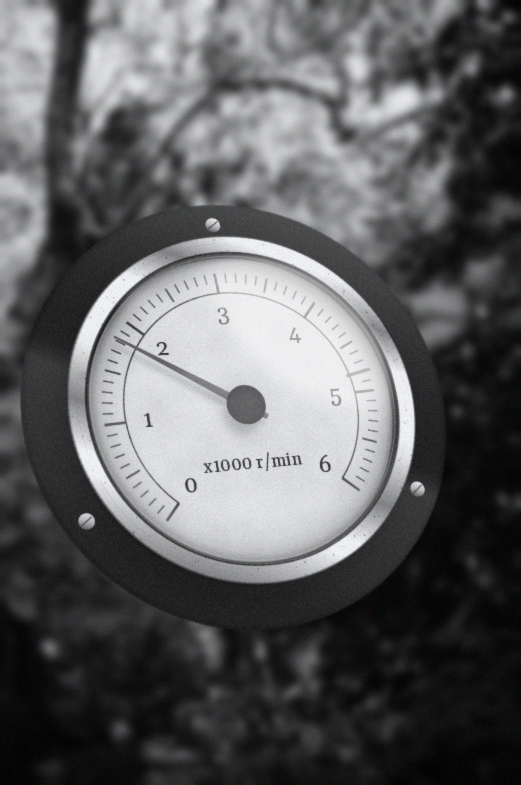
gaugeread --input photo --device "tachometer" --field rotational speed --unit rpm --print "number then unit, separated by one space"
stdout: 1800 rpm
